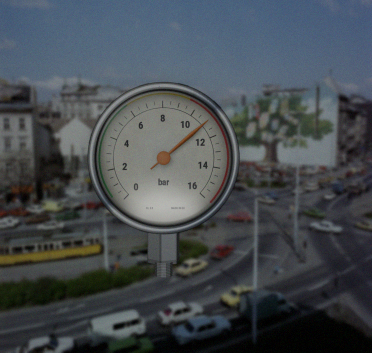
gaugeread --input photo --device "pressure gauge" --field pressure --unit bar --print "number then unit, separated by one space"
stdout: 11 bar
